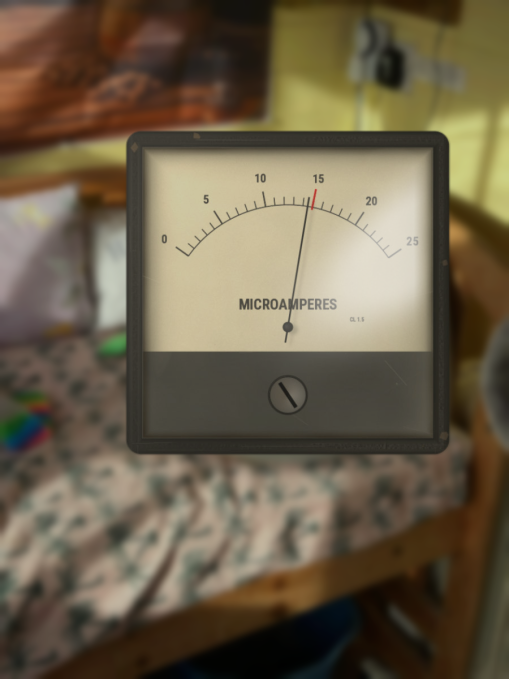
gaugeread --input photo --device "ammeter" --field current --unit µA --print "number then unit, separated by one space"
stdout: 14.5 µA
